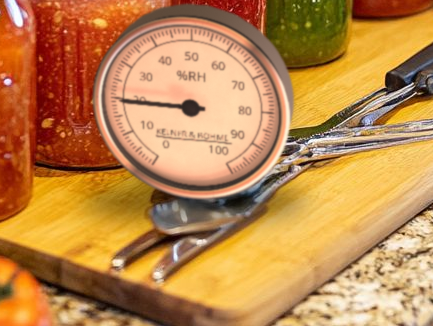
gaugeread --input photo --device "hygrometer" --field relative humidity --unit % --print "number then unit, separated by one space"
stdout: 20 %
